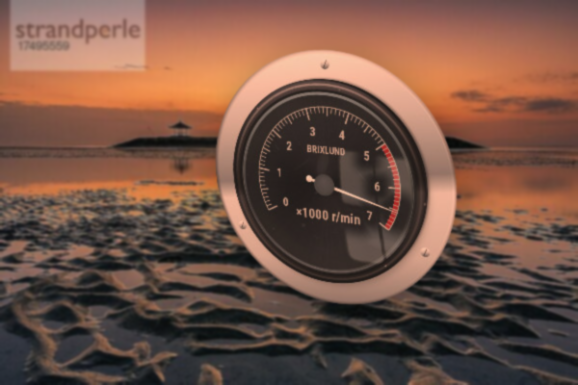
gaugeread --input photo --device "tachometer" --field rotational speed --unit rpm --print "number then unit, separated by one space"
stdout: 6500 rpm
